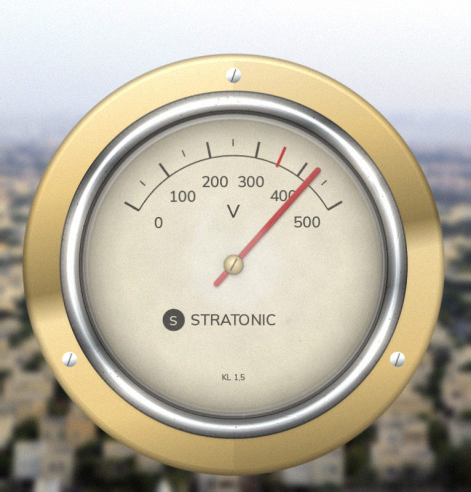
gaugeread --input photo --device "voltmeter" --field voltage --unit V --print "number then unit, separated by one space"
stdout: 425 V
